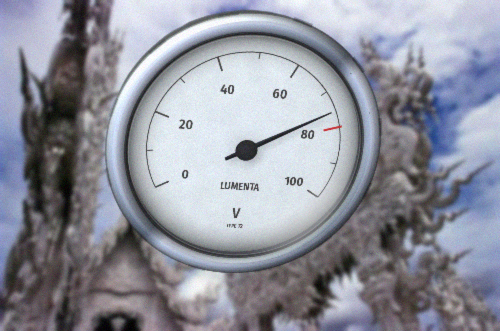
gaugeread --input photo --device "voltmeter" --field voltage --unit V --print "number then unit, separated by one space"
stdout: 75 V
